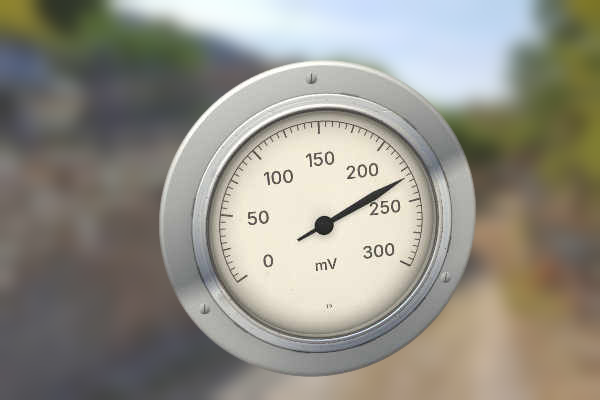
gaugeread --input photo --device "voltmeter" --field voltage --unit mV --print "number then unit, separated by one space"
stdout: 230 mV
